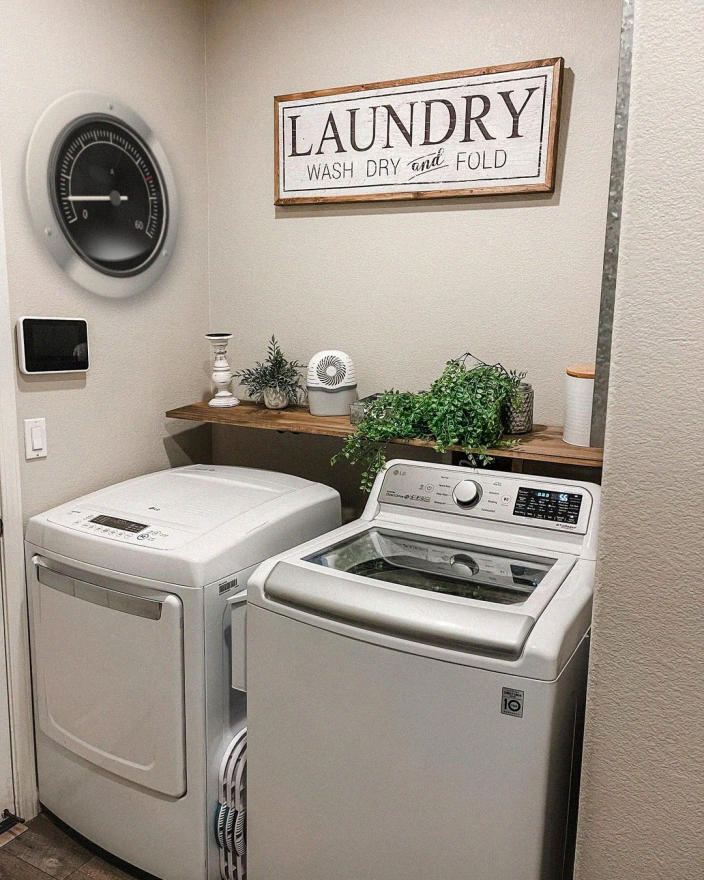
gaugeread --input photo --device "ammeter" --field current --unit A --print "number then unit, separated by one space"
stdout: 5 A
